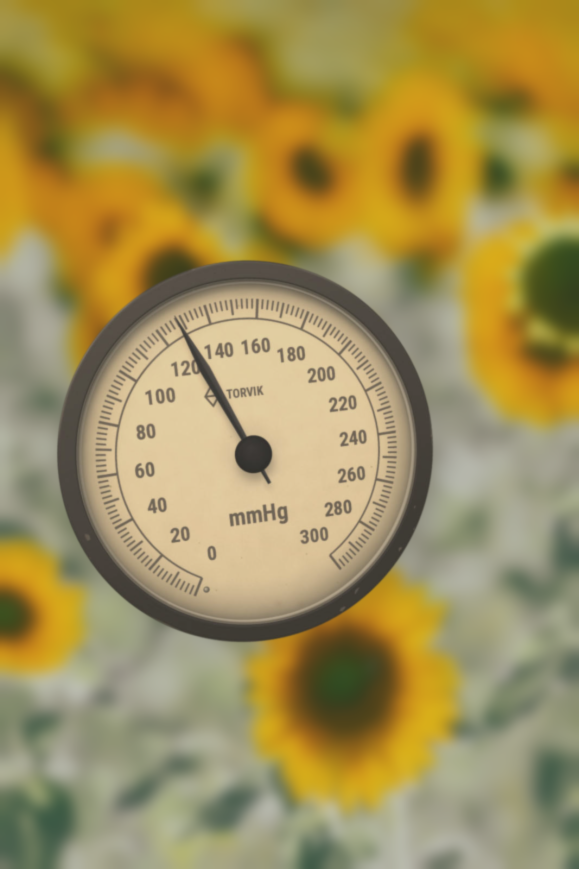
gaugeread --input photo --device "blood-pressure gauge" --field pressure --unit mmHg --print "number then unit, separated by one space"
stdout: 128 mmHg
